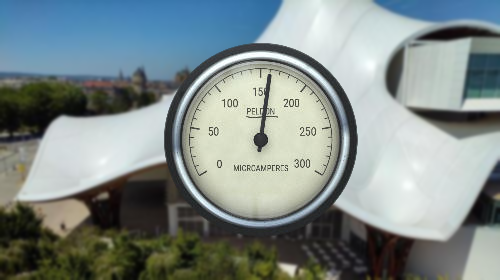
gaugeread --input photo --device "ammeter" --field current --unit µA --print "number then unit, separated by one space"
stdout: 160 µA
